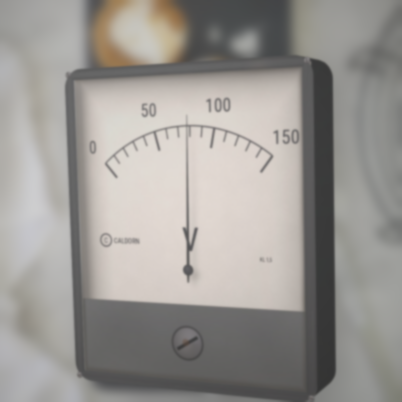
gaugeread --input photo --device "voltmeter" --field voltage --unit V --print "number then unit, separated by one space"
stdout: 80 V
